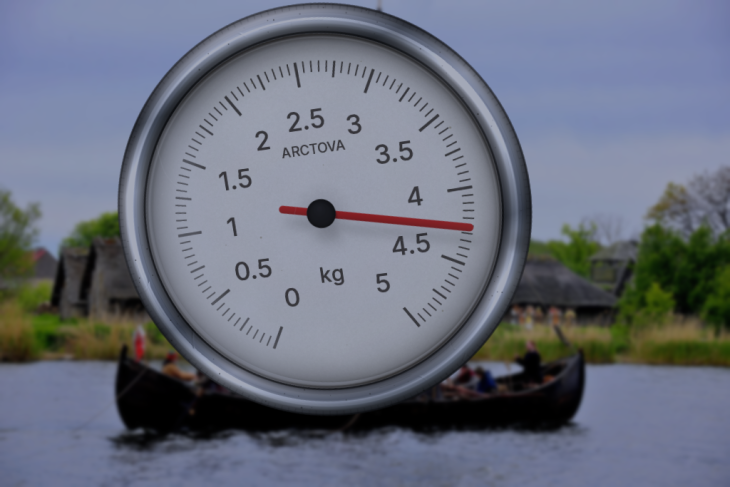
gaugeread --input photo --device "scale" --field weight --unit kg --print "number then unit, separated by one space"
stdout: 4.25 kg
